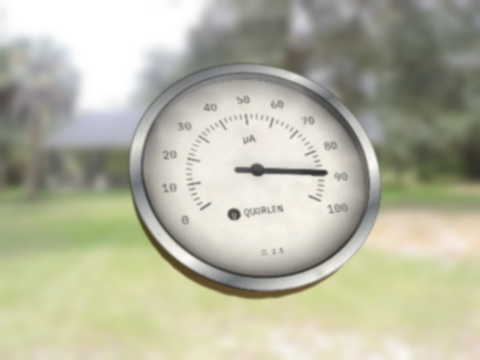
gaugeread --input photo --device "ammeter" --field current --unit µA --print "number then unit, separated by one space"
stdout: 90 µA
